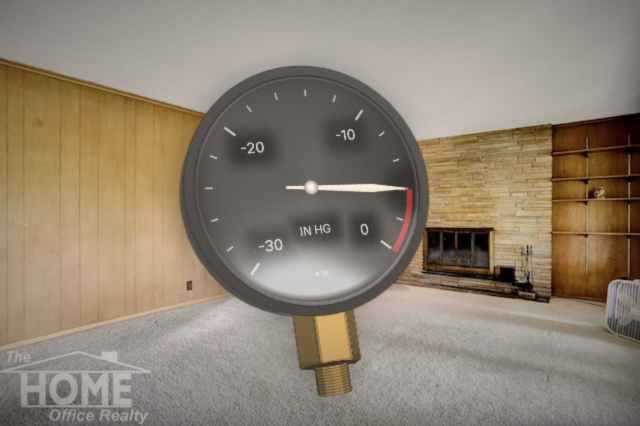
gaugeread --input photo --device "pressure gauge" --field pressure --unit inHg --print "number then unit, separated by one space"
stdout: -4 inHg
